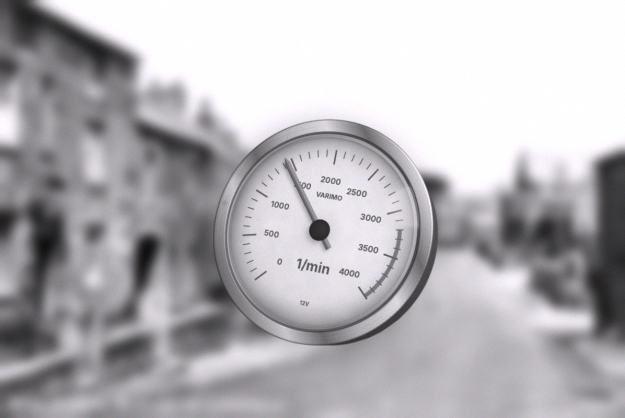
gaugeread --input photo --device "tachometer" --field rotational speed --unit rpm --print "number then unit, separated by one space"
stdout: 1450 rpm
